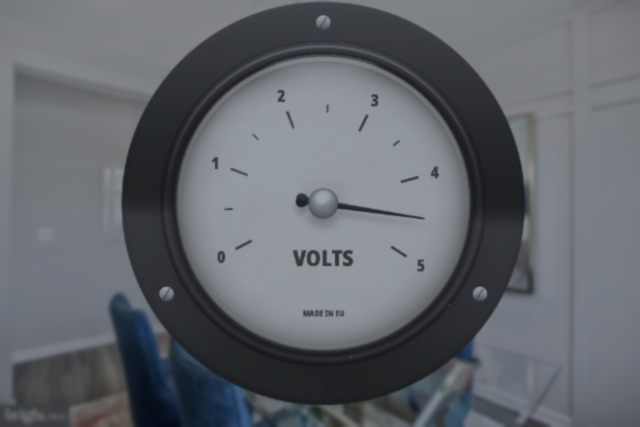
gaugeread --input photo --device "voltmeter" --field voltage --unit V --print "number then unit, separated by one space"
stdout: 4.5 V
